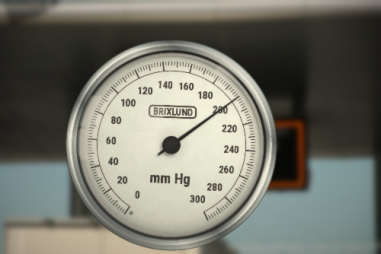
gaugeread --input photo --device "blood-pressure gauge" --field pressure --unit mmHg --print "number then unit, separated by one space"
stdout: 200 mmHg
